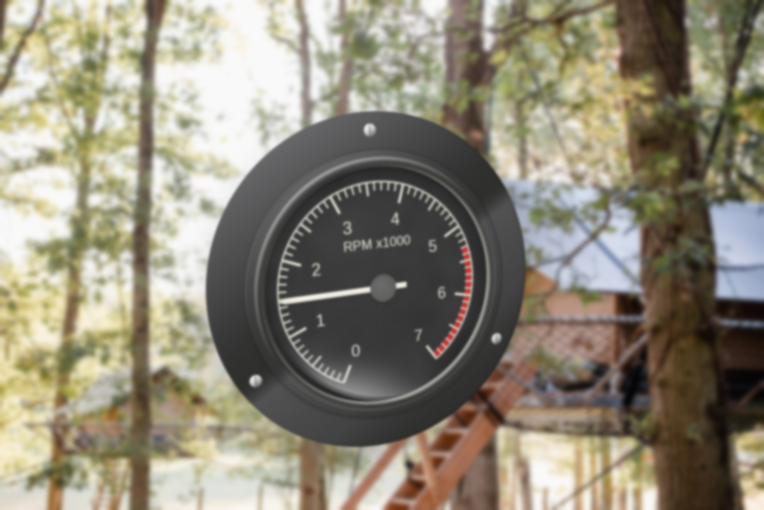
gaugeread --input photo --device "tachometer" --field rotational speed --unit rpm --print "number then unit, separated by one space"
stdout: 1500 rpm
